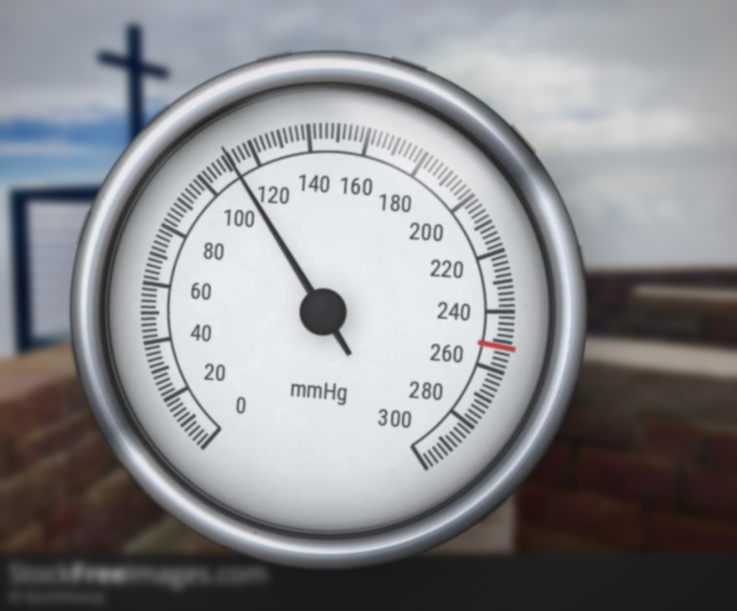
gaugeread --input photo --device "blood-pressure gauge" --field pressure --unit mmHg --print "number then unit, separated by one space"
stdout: 112 mmHg
